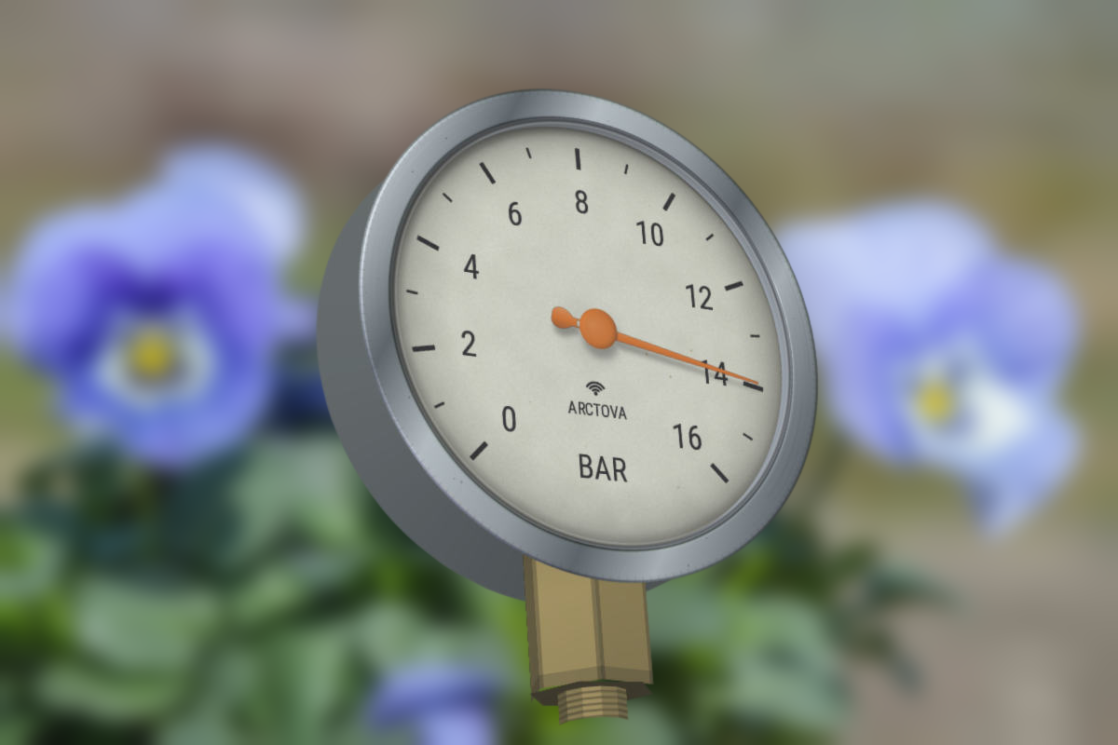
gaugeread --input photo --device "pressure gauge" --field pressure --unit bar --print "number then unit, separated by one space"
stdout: 14 bar
